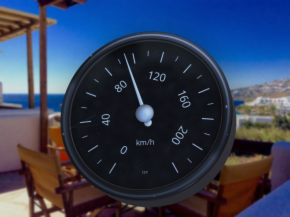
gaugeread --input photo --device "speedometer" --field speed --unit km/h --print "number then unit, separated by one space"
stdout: 95 km/h
